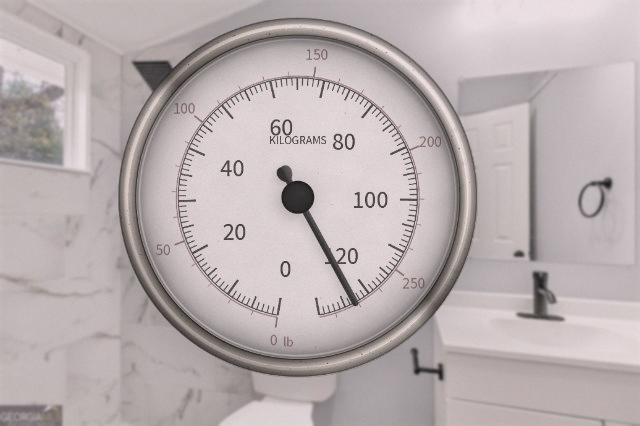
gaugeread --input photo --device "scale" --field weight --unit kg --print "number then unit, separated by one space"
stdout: 123 kg
